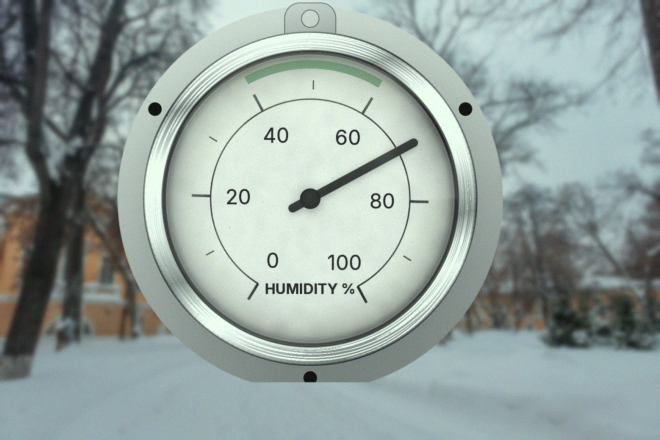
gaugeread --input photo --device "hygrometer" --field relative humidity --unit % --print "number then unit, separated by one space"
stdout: 70 %
